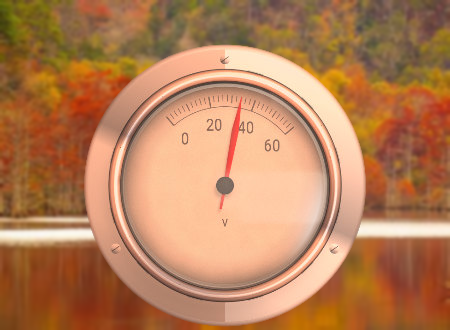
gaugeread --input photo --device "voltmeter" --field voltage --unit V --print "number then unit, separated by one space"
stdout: 34 V
